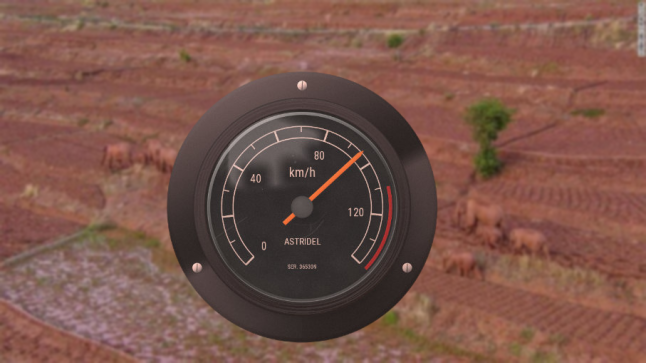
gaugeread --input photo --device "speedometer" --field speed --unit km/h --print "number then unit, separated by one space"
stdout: 95 km/h
